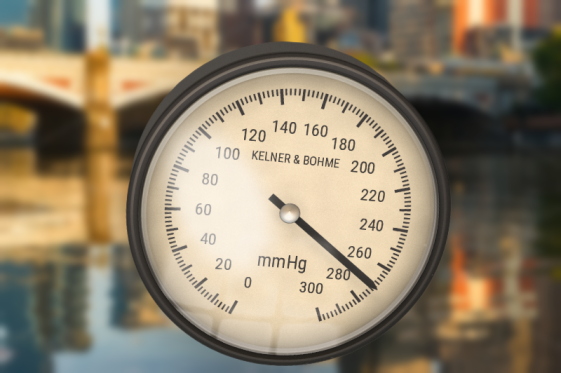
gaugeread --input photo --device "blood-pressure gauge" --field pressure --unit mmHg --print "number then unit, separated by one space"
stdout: 270 mmHg
